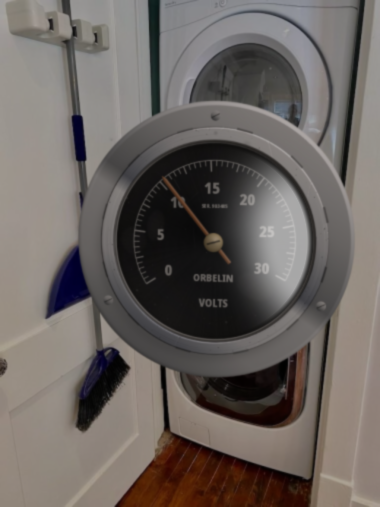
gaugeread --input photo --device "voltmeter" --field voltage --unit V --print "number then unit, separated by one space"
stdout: 10.5 V
